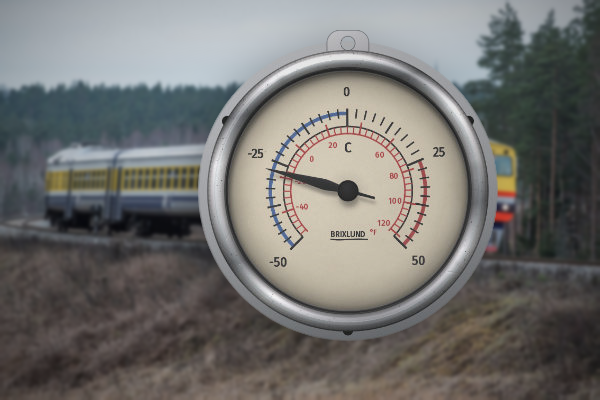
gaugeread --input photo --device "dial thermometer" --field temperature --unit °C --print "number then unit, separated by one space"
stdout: -27.5 °C
